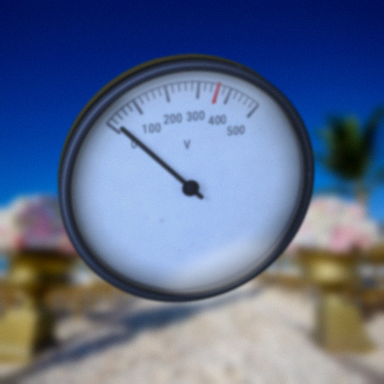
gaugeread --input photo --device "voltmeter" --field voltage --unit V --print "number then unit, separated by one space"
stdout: 20 V
